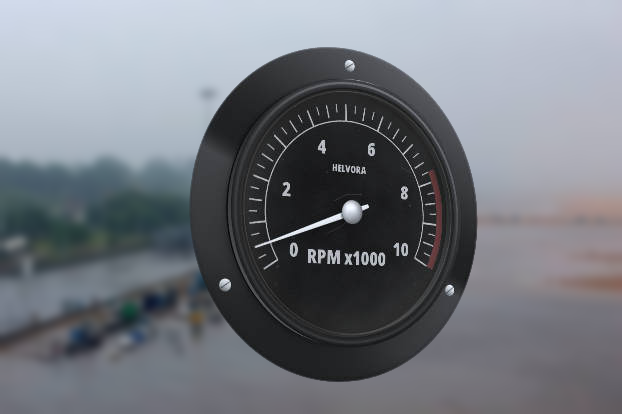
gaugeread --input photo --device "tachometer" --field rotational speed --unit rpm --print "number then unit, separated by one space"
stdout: 500 rpm
